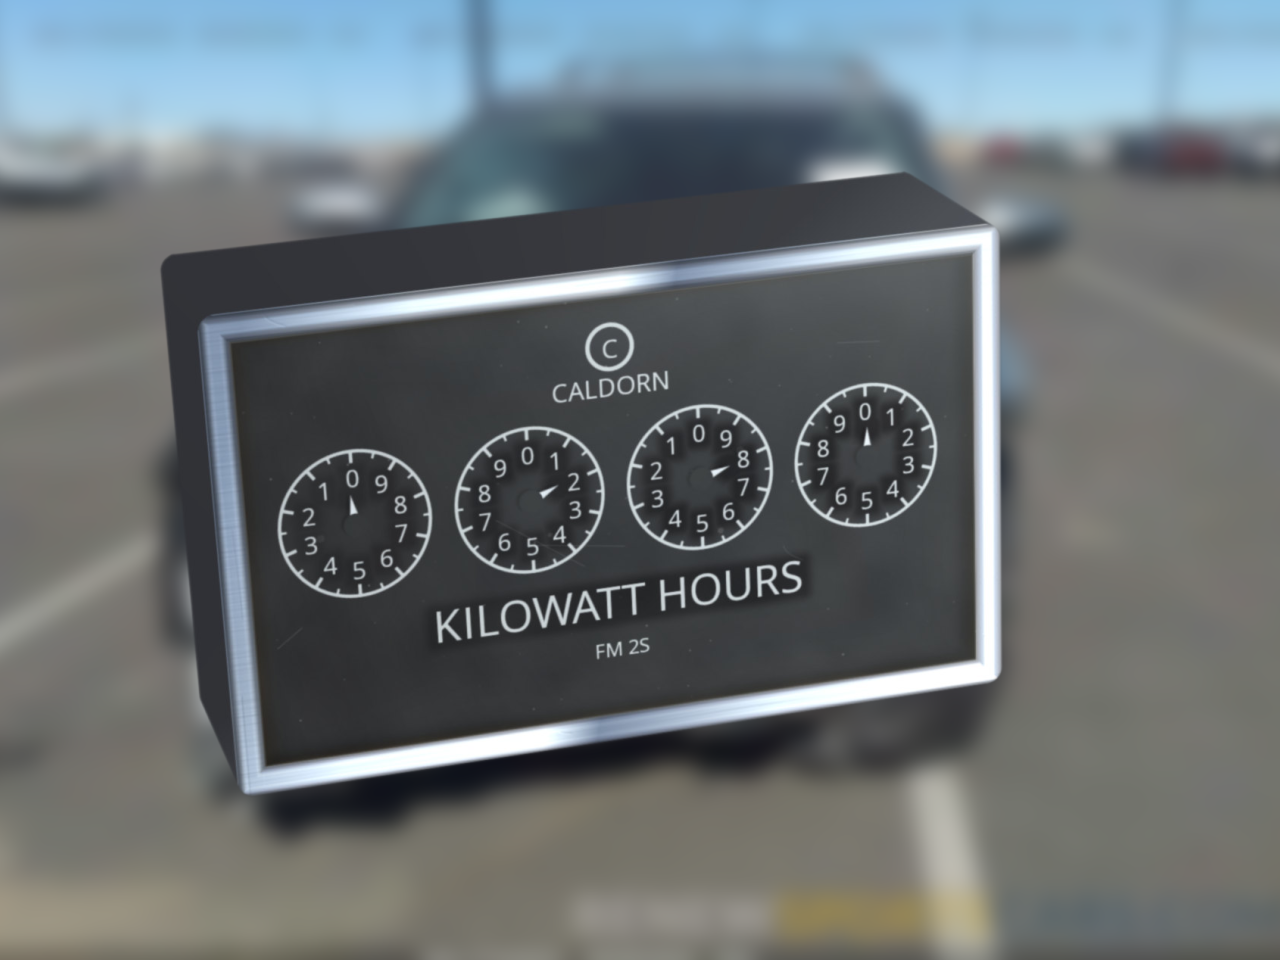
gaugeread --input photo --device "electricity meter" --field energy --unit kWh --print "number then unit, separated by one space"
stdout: 180 kWh
